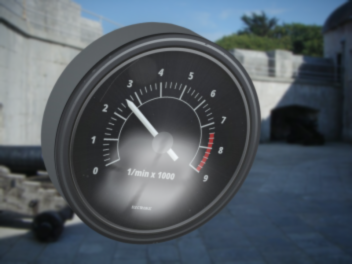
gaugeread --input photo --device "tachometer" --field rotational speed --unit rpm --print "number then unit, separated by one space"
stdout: 2600 rpm
